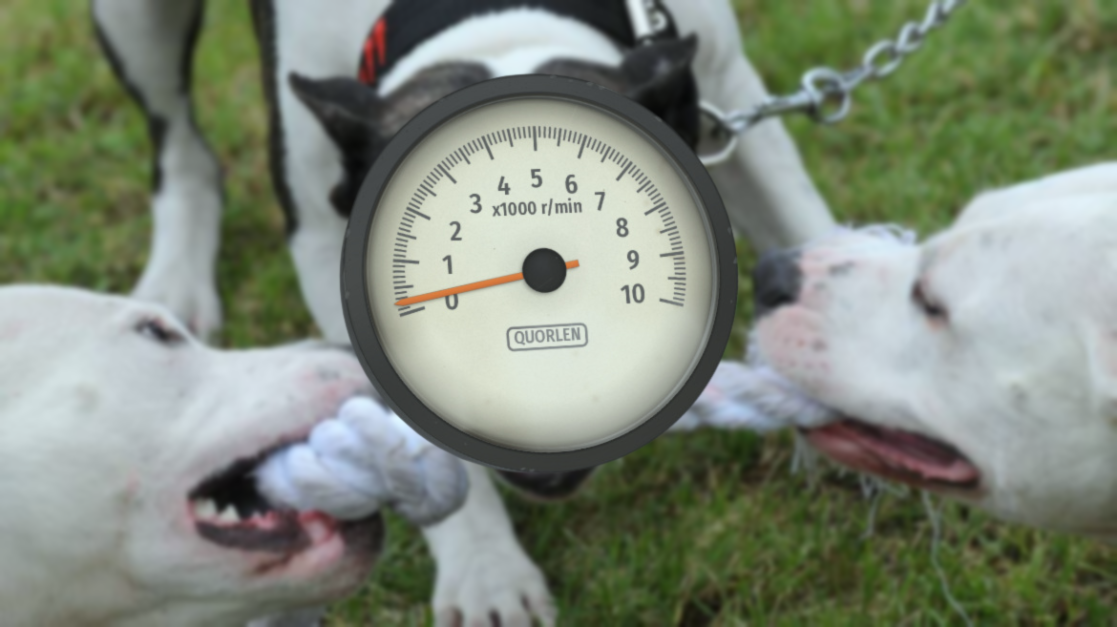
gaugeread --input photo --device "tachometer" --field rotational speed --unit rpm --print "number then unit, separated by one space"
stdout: 200 rpm
